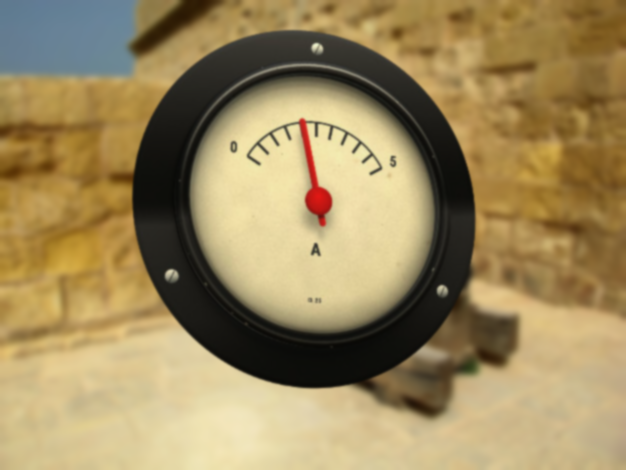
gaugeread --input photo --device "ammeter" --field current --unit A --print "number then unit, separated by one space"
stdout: 2 A
